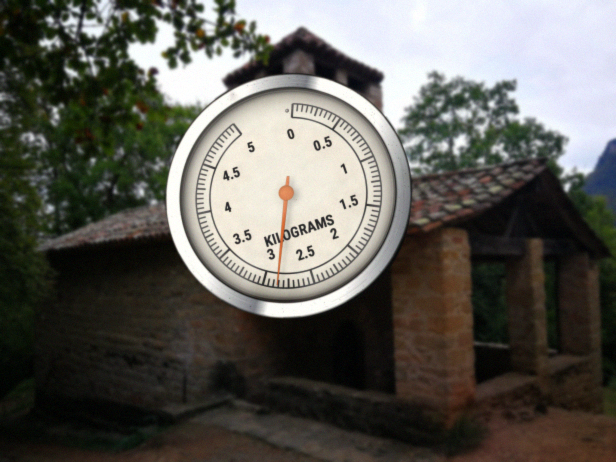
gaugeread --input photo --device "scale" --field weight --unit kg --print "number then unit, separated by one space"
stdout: 2.85 kg
